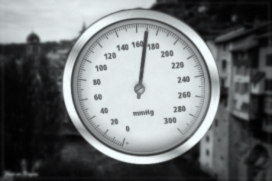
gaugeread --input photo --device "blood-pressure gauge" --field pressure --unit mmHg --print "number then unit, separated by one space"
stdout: 170 mmHg
